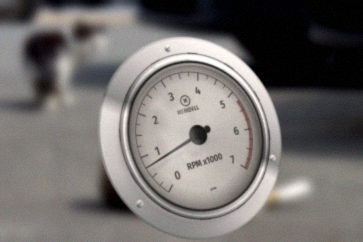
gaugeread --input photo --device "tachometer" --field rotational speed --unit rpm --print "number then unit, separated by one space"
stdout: 750 rpm
